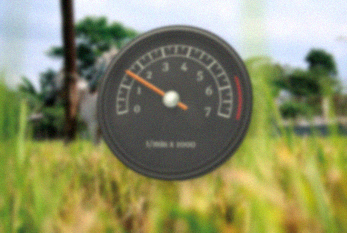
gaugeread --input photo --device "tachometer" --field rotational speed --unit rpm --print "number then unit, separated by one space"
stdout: 1500 rpm
